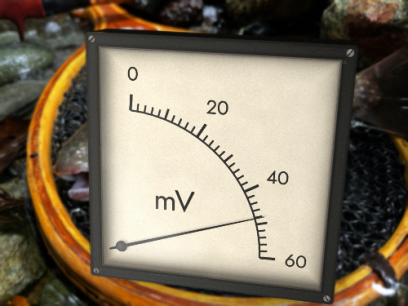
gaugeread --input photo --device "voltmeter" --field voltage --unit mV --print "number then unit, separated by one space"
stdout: 48 mV
